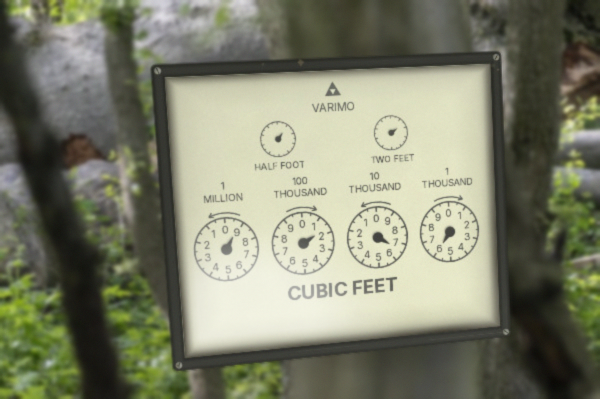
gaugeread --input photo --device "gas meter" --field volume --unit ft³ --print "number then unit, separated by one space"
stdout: 916600 ft³
